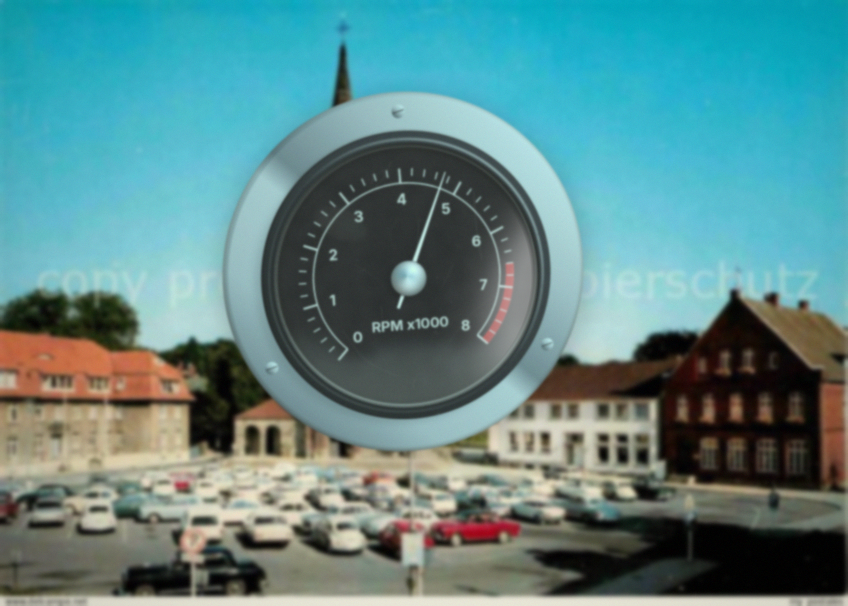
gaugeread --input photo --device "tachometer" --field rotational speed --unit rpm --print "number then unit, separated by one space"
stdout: 4700 rpm
